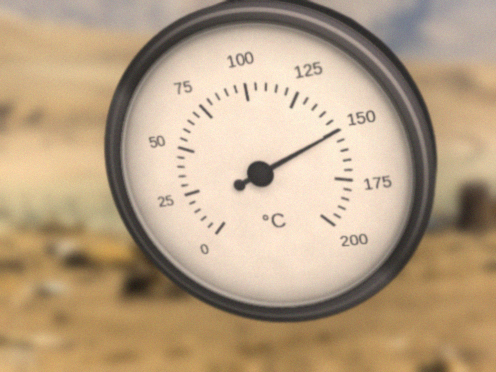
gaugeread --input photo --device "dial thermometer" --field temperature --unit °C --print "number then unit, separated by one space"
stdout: 150 °C
